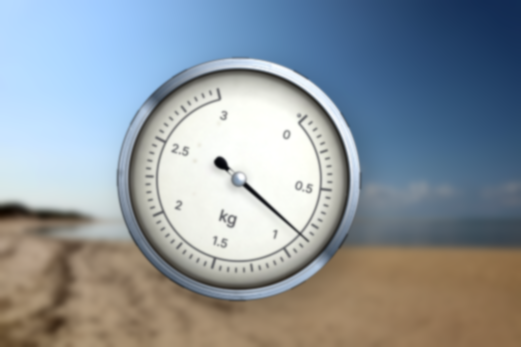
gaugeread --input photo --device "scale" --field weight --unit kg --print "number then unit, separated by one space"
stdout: 0.85 kg
